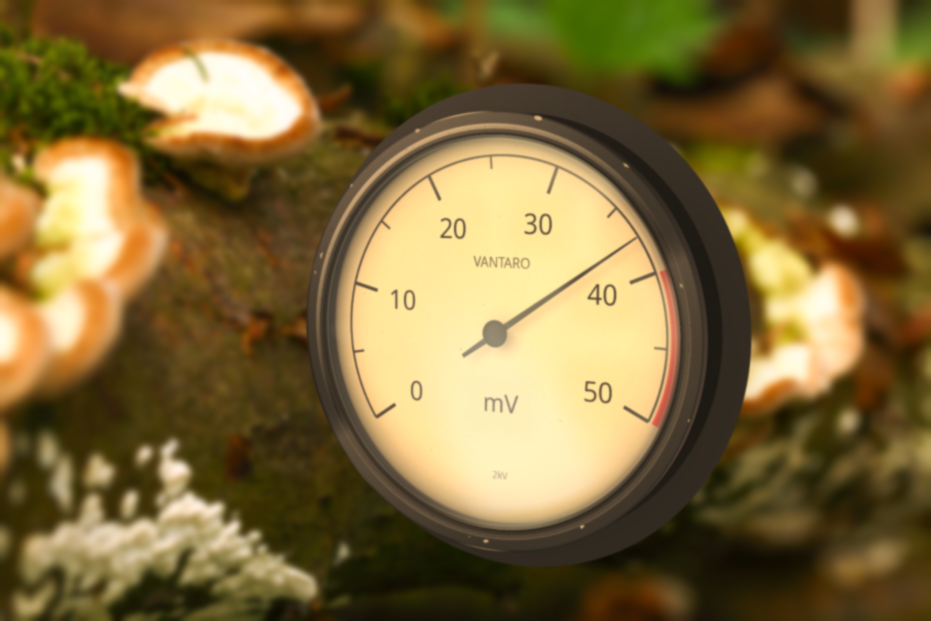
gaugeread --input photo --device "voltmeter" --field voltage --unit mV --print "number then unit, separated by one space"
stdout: 37.5 mV
